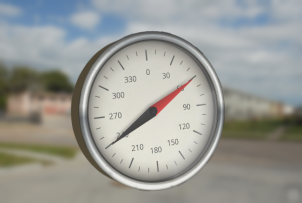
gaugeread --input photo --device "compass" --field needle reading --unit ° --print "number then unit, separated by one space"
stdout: 60 °
